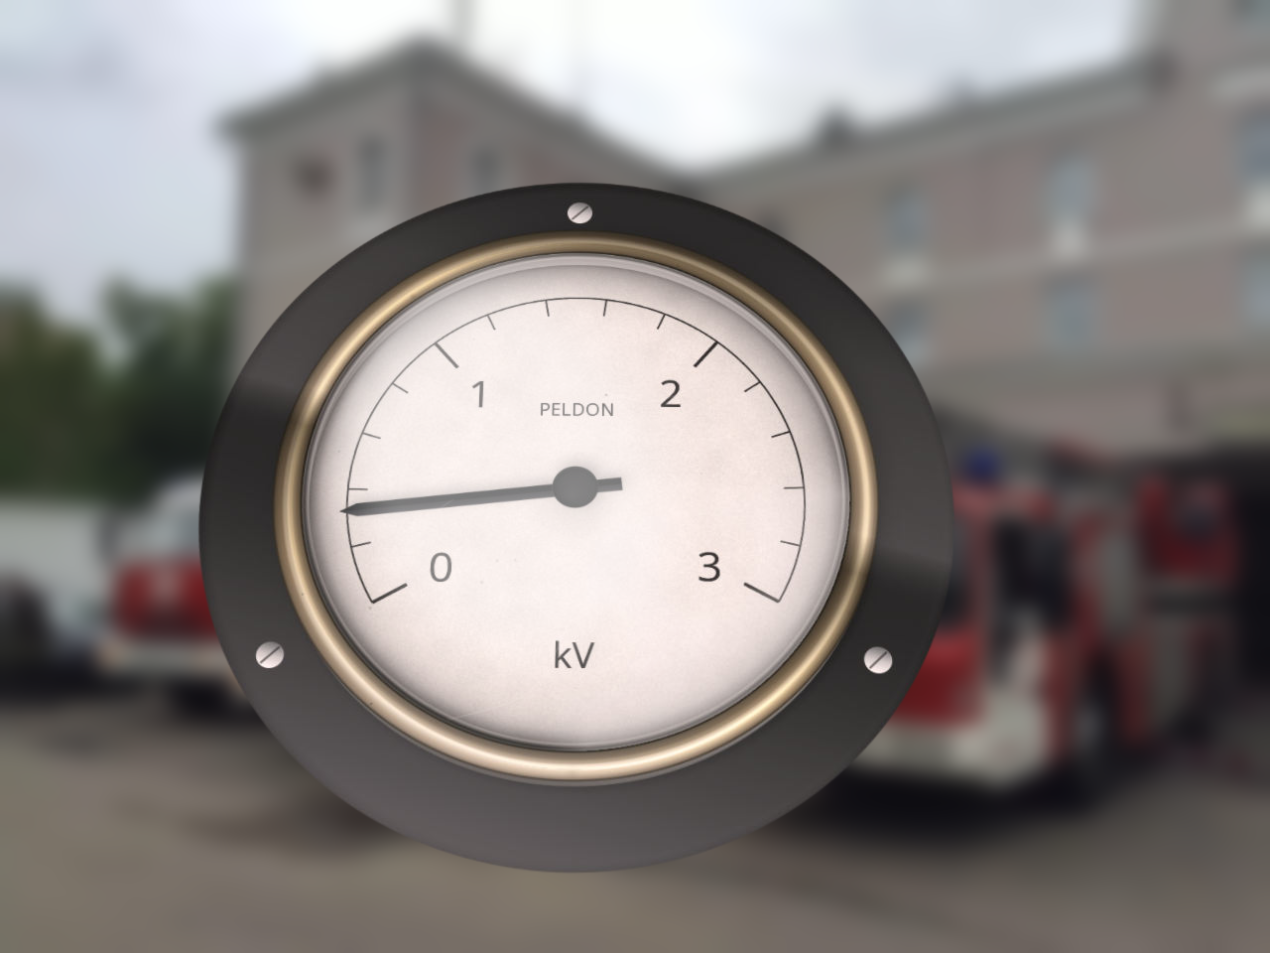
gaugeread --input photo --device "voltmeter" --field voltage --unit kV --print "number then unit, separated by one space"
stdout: 0.3 kV
